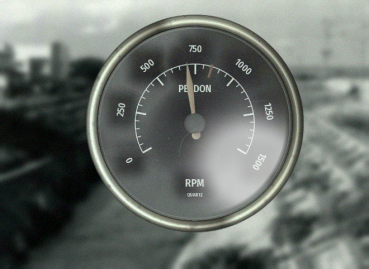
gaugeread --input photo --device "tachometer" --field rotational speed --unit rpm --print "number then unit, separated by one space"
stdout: 700 rpm
